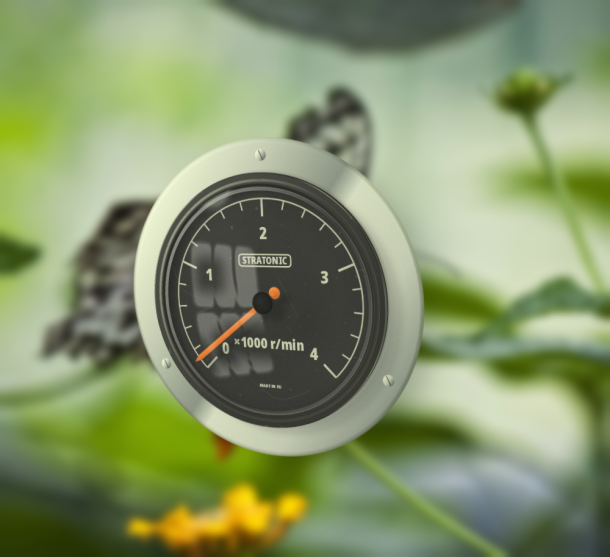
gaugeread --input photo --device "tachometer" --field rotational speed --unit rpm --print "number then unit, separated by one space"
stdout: 100 rpm
